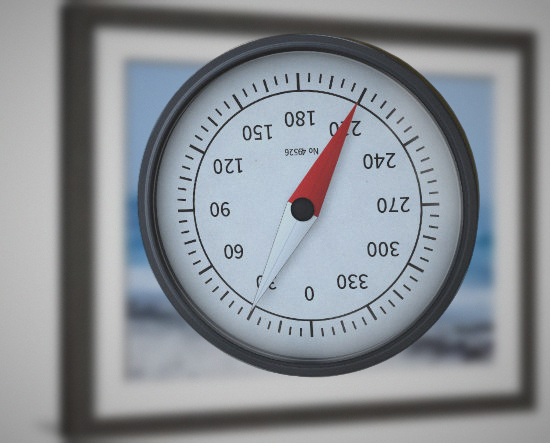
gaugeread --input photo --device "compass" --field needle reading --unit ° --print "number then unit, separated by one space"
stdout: 210 °
